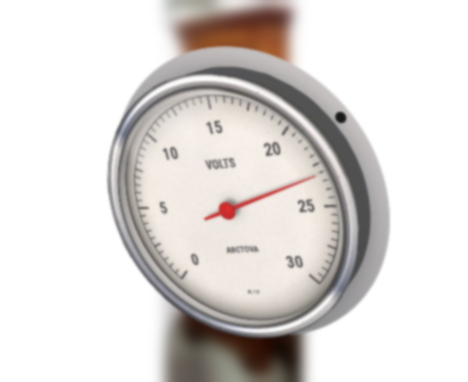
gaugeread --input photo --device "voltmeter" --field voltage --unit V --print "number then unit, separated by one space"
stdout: 23 V
